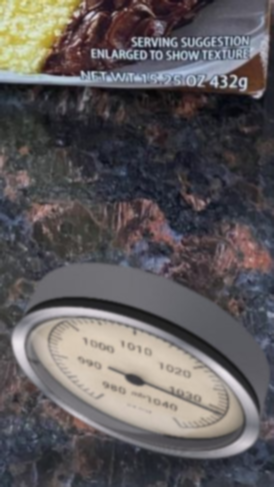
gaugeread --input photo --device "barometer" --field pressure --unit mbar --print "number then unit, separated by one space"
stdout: 1030 mbar
